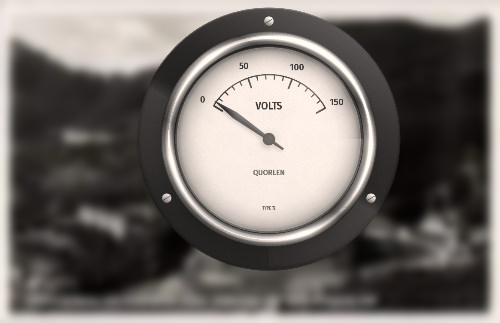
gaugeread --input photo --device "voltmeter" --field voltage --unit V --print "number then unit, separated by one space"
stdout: 5 V
